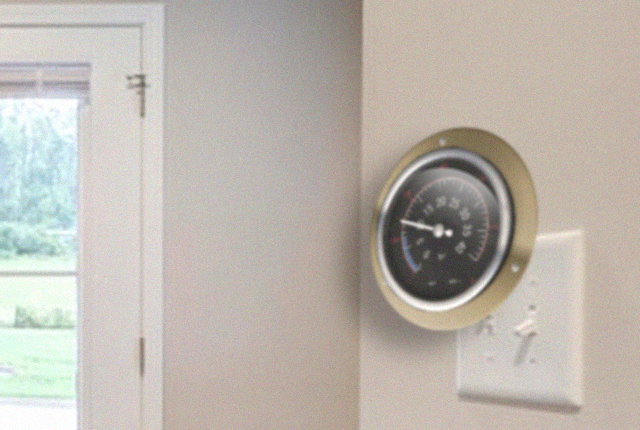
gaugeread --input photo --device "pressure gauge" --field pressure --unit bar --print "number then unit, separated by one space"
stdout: 10 bar
